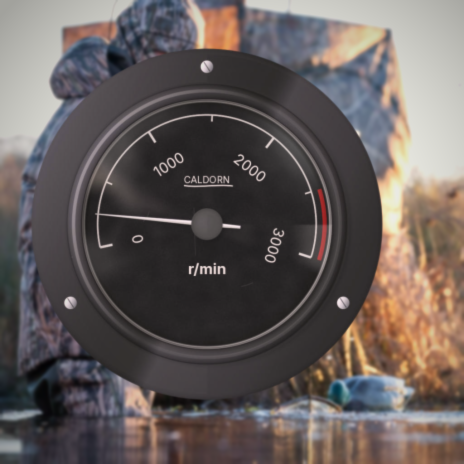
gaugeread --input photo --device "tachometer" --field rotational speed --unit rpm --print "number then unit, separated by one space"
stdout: 250 rpm
